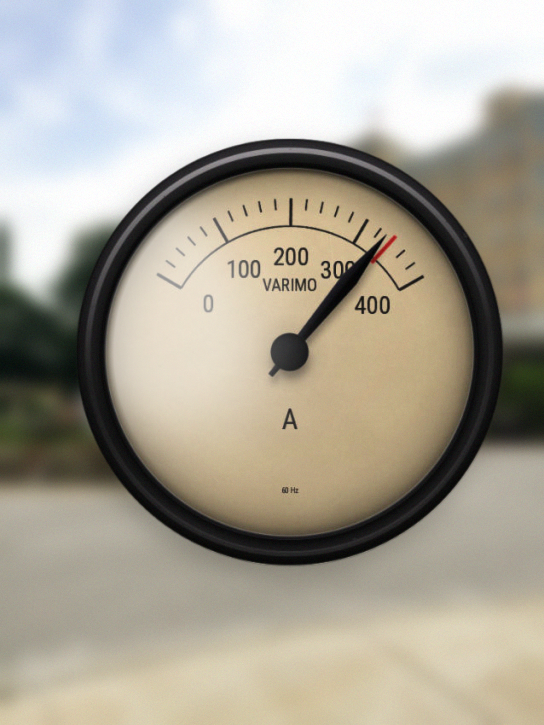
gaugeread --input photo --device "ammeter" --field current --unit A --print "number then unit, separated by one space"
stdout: 330 A
